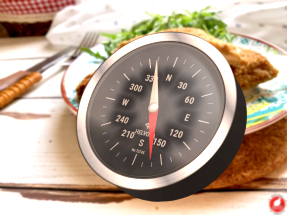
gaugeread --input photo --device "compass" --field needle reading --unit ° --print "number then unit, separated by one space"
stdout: 160 °
